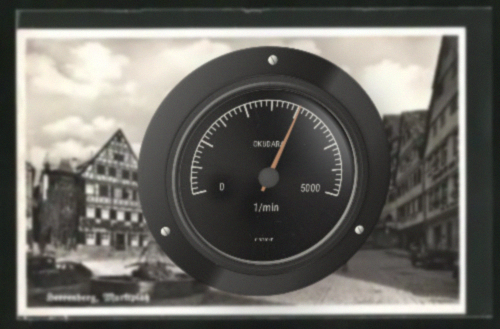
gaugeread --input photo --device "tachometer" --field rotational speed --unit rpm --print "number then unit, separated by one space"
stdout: 3000 rpm
